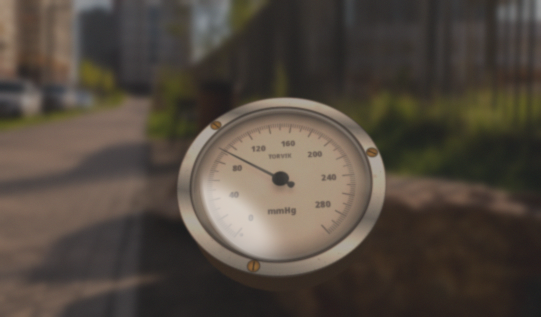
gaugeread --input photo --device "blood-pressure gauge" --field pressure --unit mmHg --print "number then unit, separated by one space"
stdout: 90 mmHg
